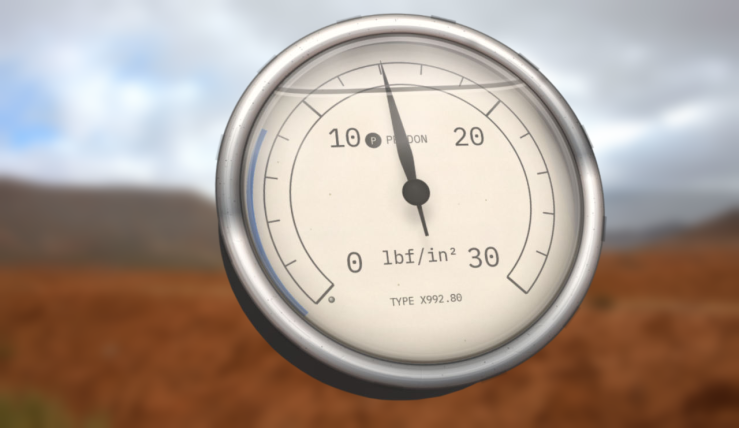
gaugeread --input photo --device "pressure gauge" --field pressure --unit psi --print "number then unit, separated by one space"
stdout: 14 psi
